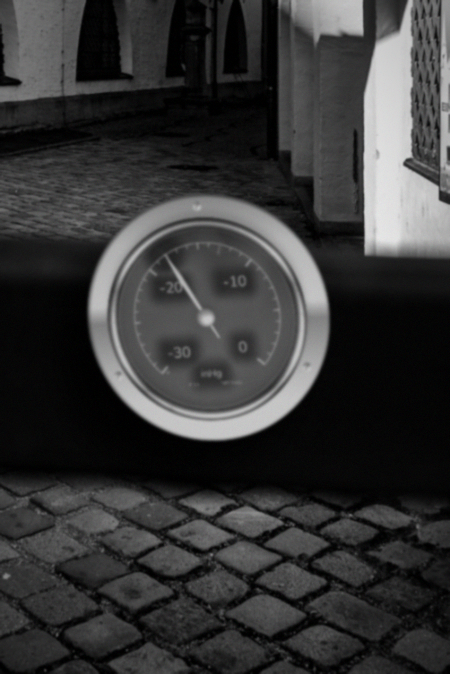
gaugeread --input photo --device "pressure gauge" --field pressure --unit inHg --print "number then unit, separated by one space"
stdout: -18 inHg
